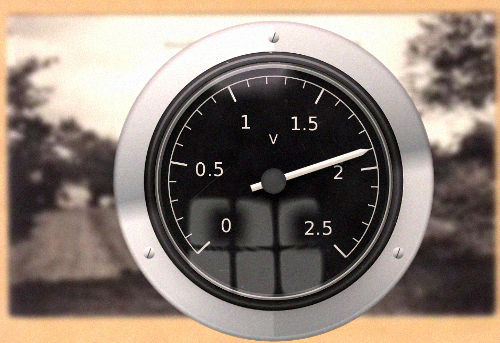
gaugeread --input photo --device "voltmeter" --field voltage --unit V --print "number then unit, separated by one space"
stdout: 1.9 V
